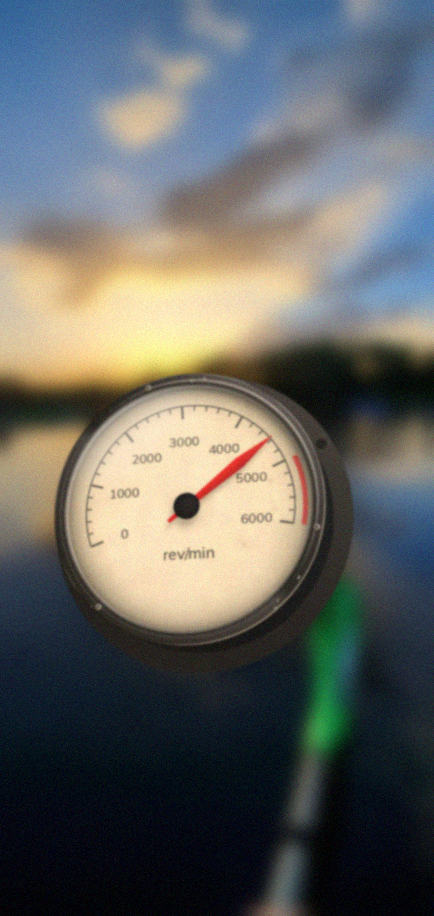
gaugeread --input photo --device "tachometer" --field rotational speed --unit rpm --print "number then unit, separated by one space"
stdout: 4600 rpm
